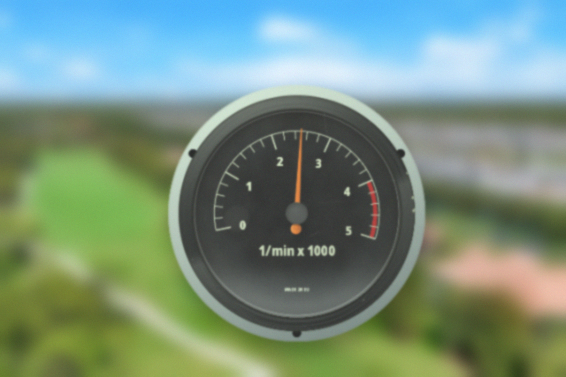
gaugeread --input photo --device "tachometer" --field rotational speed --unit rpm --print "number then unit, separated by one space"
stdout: 2500 rpm
